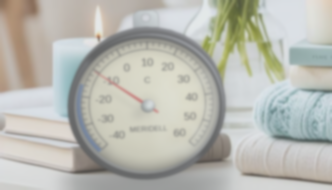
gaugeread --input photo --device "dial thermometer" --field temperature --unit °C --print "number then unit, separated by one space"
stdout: -10 °C
